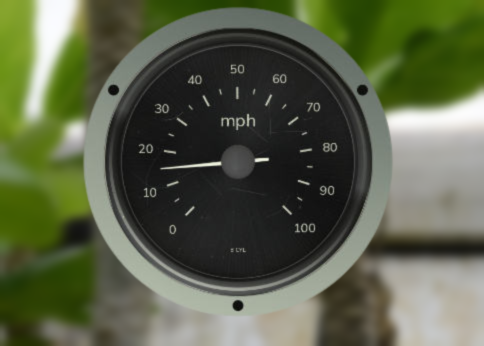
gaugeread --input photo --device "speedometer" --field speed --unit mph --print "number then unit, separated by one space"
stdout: 15 mph
